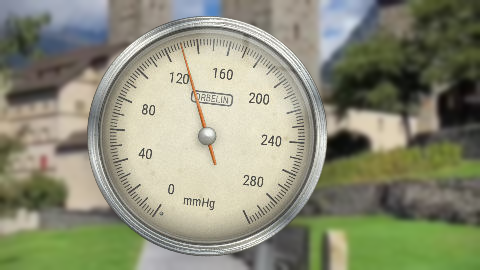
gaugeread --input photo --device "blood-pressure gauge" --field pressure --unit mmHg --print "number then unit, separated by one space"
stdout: 130 mmHg
